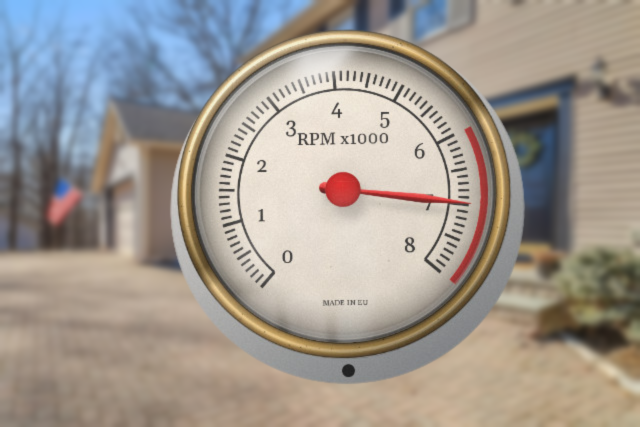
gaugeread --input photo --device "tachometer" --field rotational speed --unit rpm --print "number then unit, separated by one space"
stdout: 7000 rpm
